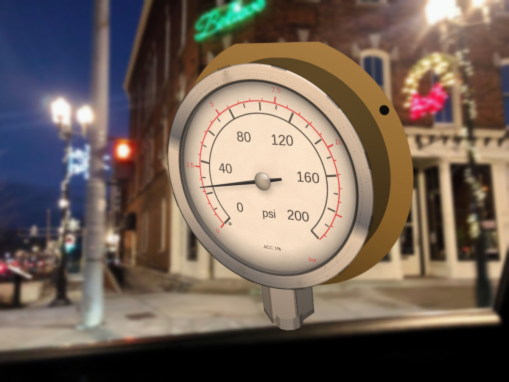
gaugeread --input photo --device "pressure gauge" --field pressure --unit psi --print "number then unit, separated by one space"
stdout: 25 psi
